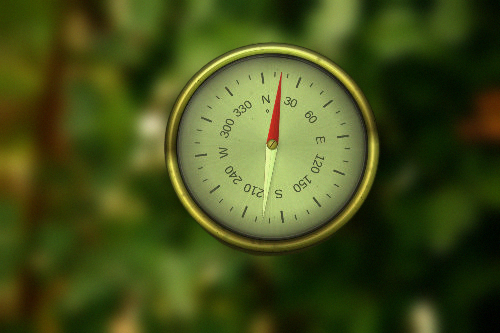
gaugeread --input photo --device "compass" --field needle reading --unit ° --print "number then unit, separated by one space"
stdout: 15 °
